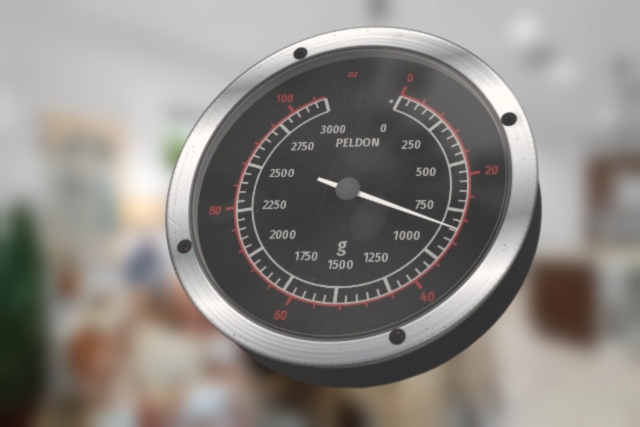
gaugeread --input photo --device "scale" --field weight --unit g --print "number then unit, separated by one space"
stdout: 850 g
